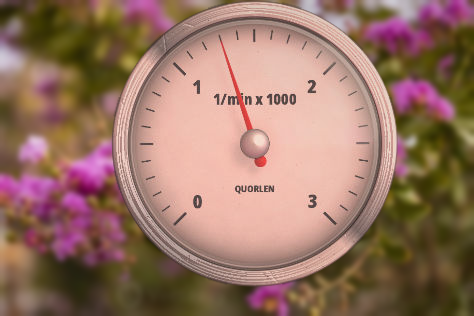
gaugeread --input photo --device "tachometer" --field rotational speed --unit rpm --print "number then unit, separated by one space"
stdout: 1300 rpm
